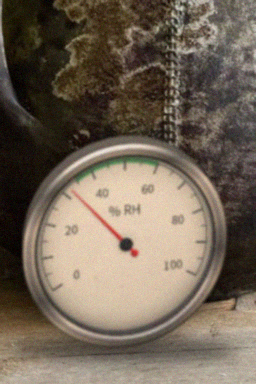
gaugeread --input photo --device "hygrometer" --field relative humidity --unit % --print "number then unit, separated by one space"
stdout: 32.5 %
